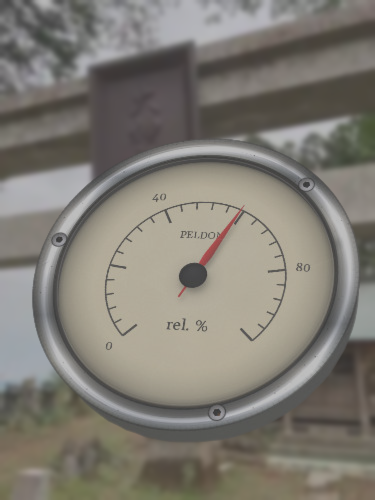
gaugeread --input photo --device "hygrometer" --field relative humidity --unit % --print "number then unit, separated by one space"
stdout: 60 %
